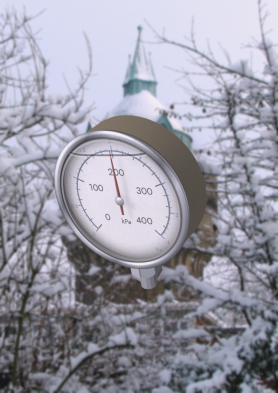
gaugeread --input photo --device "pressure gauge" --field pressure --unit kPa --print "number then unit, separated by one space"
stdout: 200 kPa
